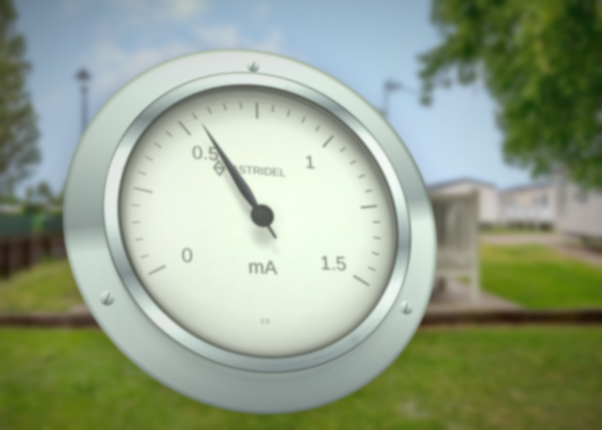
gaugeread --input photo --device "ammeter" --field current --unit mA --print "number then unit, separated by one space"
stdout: 0.55 mA
